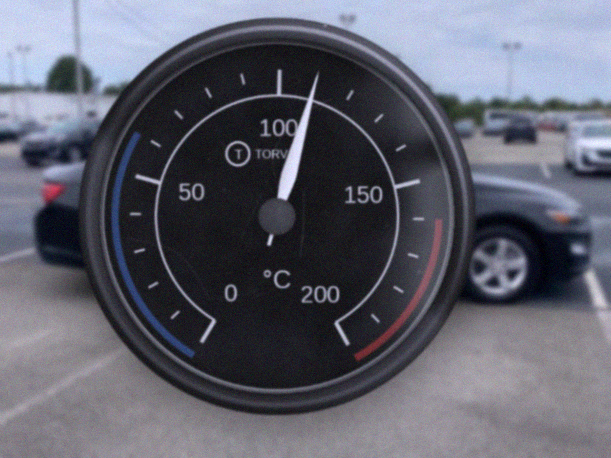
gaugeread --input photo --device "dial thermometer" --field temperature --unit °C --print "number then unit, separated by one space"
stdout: 110 °C
